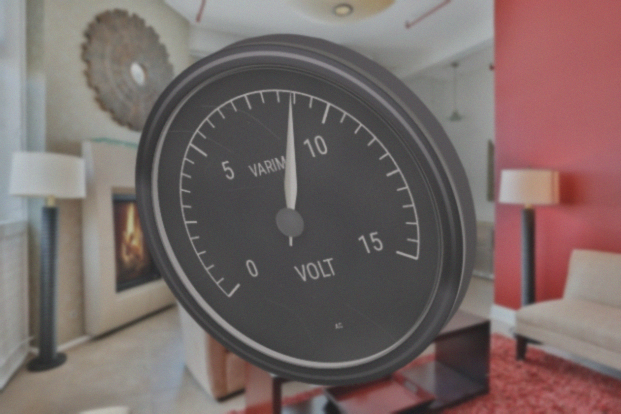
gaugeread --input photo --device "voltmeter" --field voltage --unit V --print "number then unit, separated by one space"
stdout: 9 V
